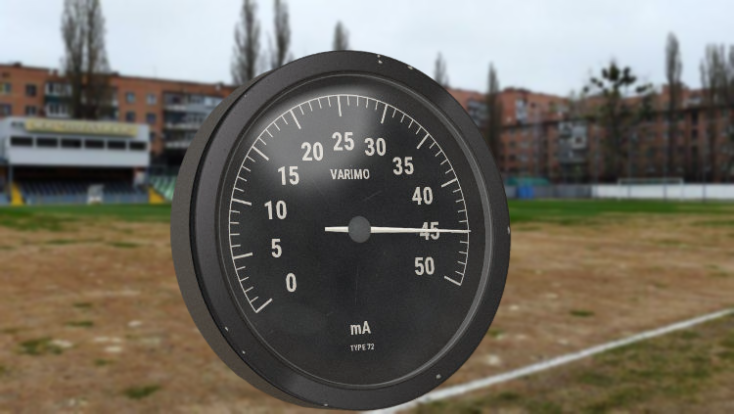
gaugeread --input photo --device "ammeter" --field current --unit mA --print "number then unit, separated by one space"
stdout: 45 mA
